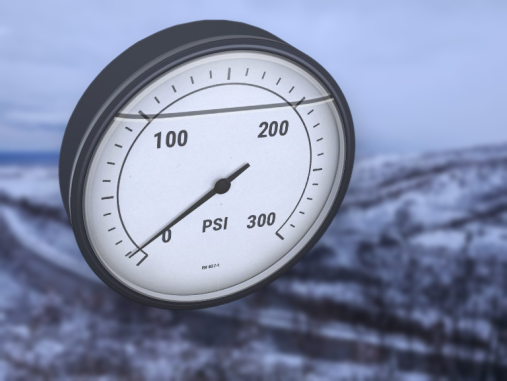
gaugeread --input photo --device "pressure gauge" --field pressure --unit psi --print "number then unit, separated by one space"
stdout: 10 psi
